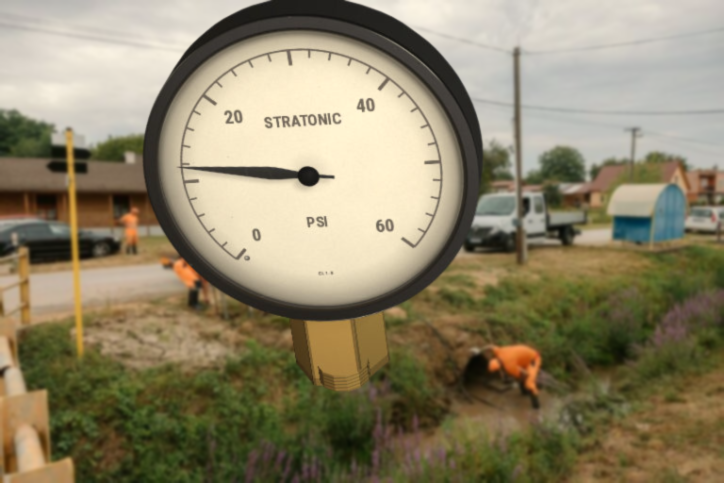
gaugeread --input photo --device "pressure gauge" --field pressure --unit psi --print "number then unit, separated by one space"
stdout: 12 psi
